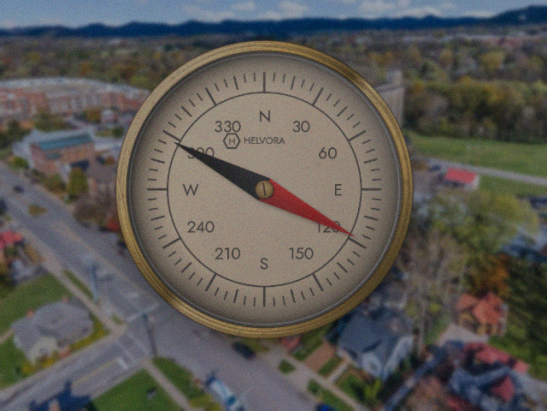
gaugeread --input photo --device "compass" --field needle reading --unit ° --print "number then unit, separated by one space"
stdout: 117.5 °
